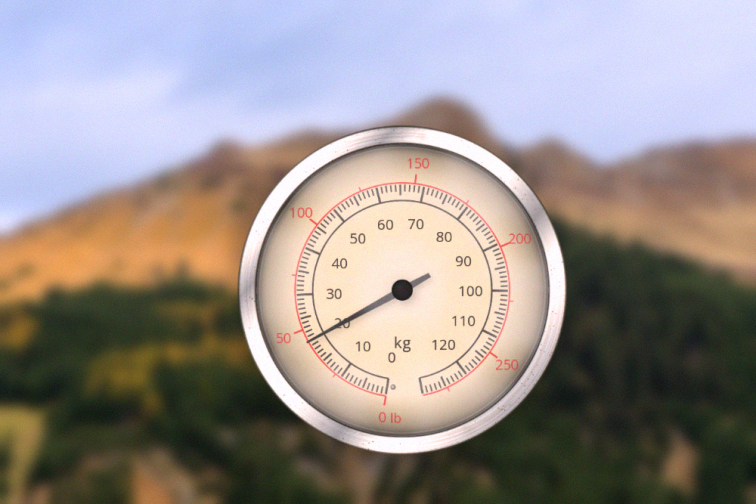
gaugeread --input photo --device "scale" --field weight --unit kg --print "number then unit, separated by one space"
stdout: 20 kg
